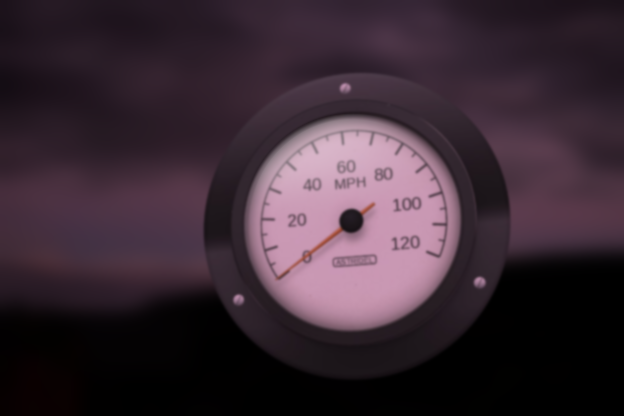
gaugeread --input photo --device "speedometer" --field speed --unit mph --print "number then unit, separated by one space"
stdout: 0 mph
